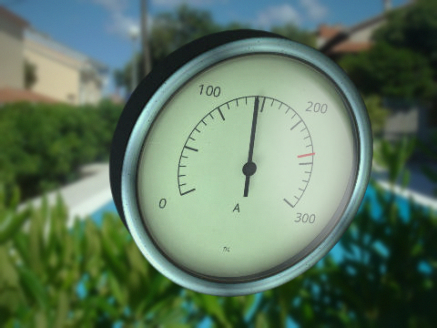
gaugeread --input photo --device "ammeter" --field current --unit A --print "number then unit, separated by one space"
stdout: 140 A
